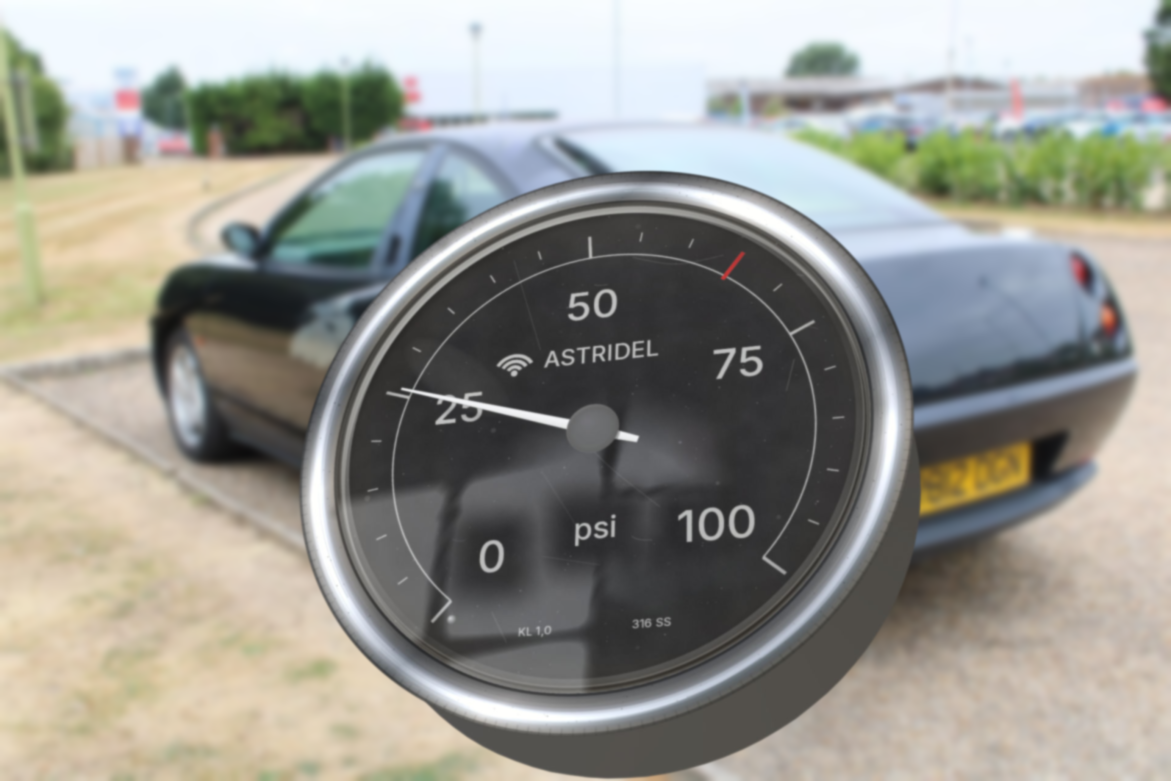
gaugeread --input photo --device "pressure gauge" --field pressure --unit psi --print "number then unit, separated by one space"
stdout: 25 psi
